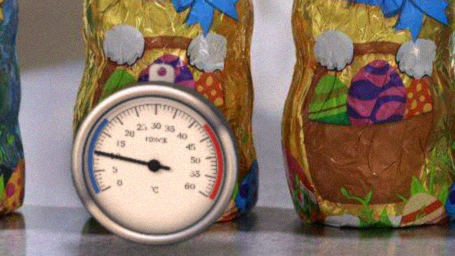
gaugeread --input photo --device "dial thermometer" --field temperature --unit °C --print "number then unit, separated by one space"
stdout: 10 °C
